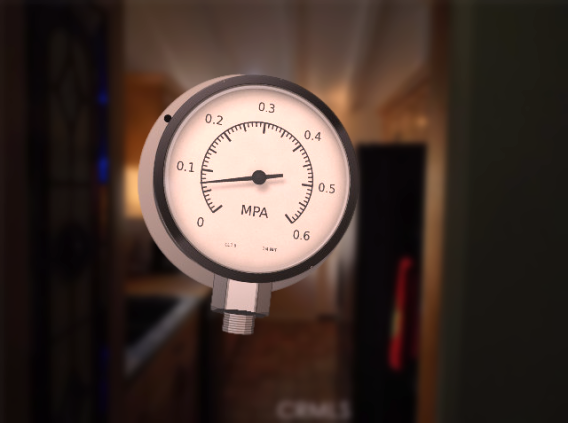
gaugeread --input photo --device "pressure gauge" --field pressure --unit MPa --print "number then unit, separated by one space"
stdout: 0.07 MPa
